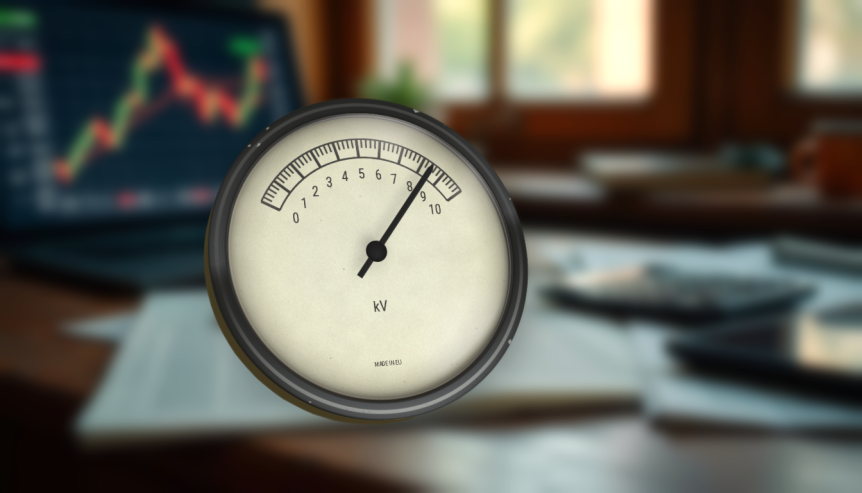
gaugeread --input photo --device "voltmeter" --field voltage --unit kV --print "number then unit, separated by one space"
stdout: 8.4 kV
